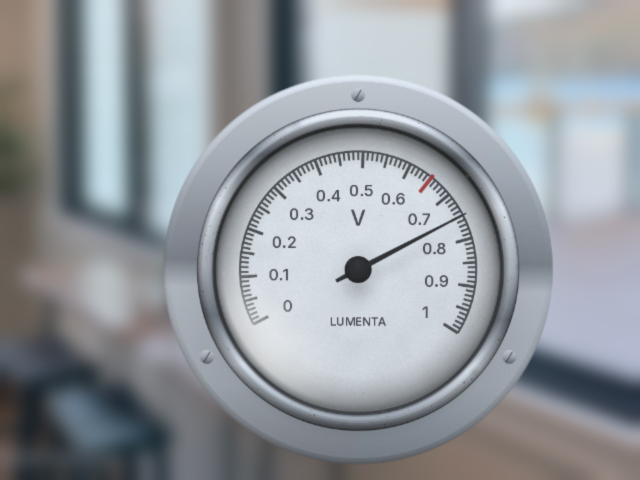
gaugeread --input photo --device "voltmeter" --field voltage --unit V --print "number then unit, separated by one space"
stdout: 0.75 V
